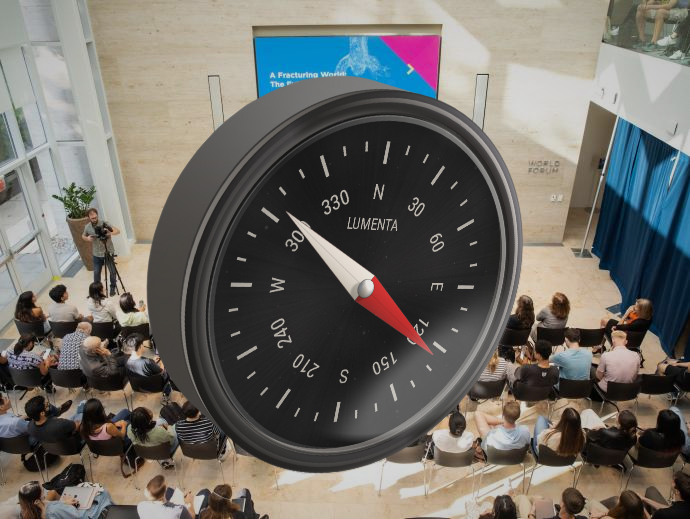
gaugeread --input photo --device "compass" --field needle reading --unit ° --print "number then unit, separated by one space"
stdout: 125 °
